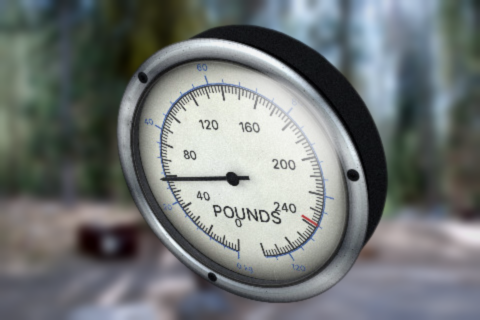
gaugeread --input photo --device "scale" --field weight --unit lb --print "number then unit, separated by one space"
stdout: 60 lb
